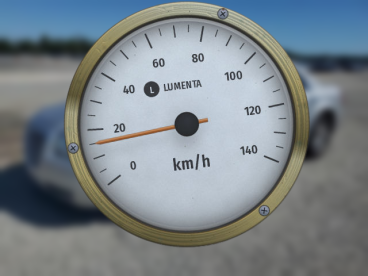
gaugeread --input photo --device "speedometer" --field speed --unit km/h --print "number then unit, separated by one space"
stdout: 15 km/h
